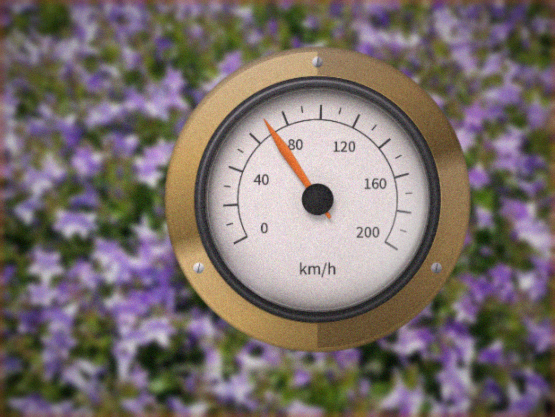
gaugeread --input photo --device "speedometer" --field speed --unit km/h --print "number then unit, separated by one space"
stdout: 70 km/h
